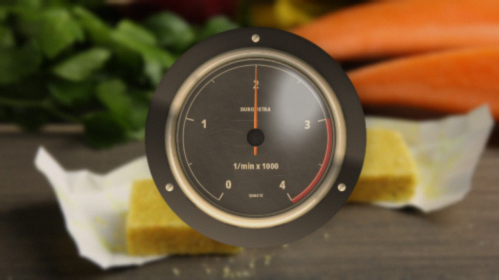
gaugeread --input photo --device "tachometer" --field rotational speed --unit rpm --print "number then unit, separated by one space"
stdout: 2000 rpm
